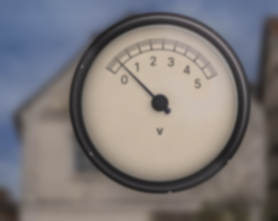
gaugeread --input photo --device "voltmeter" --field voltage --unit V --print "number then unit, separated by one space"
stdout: 0.5 V
